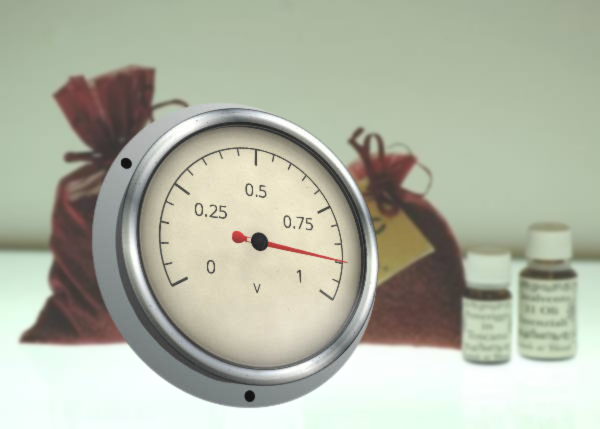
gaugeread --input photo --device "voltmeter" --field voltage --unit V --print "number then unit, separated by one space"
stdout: 0.9 V
